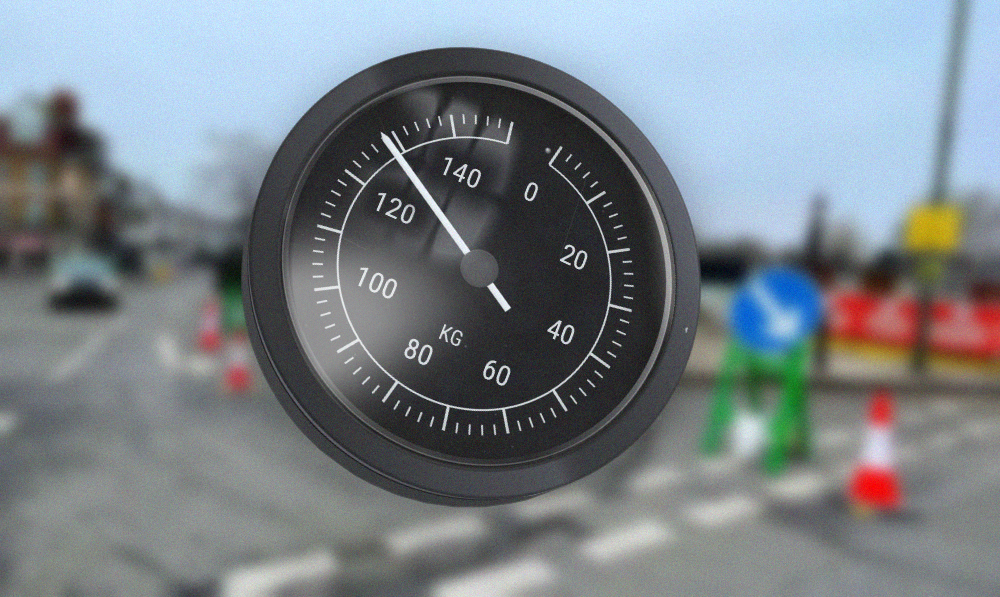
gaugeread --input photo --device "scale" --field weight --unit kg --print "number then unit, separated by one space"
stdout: 128 kg
